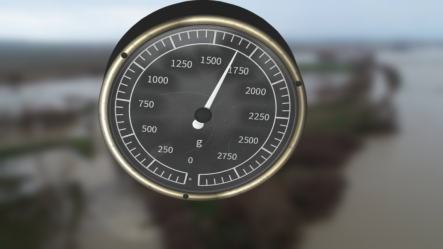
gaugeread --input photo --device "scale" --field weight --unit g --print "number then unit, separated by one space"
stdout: 1650 g
